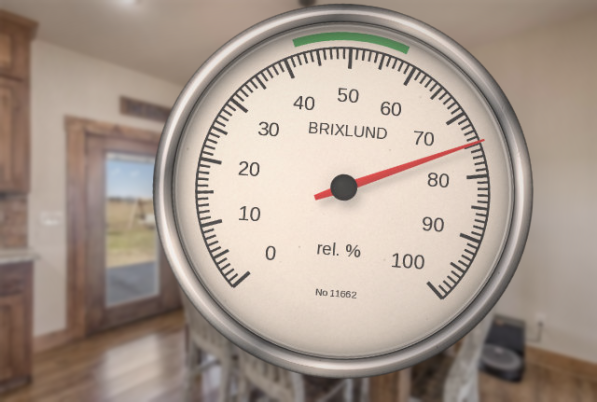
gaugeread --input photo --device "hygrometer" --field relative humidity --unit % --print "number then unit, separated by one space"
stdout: 75 %
